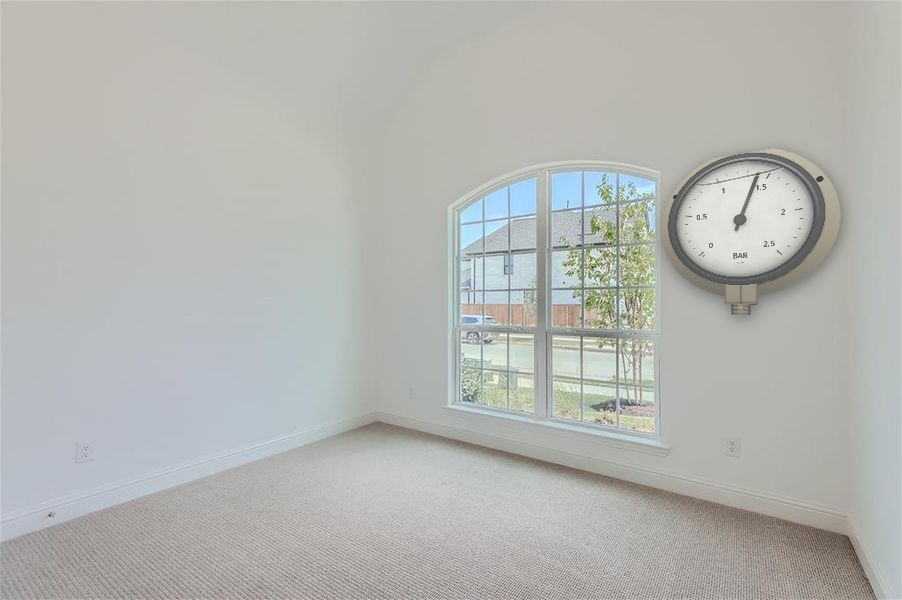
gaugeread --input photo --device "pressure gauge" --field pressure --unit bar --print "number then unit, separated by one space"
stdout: 1.4 bar
